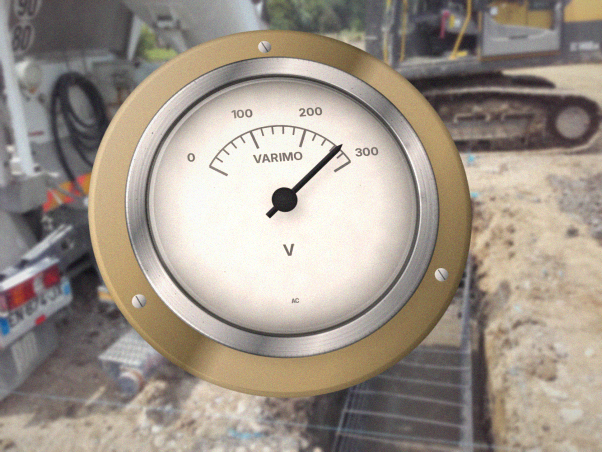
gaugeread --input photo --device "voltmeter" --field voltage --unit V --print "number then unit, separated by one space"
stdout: 270 V
